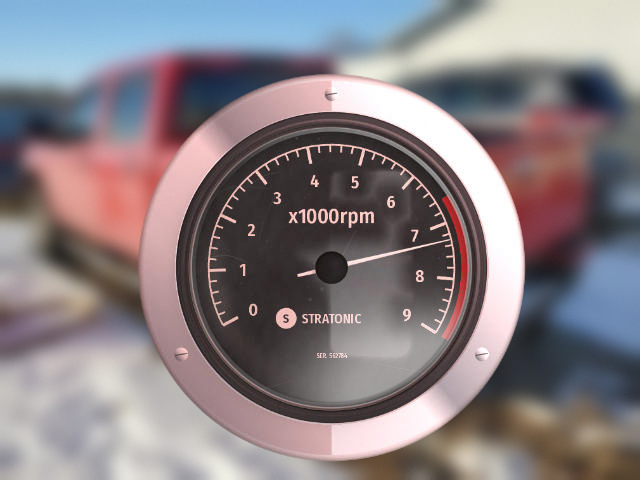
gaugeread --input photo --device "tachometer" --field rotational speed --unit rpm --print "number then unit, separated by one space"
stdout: 7300 rpm
